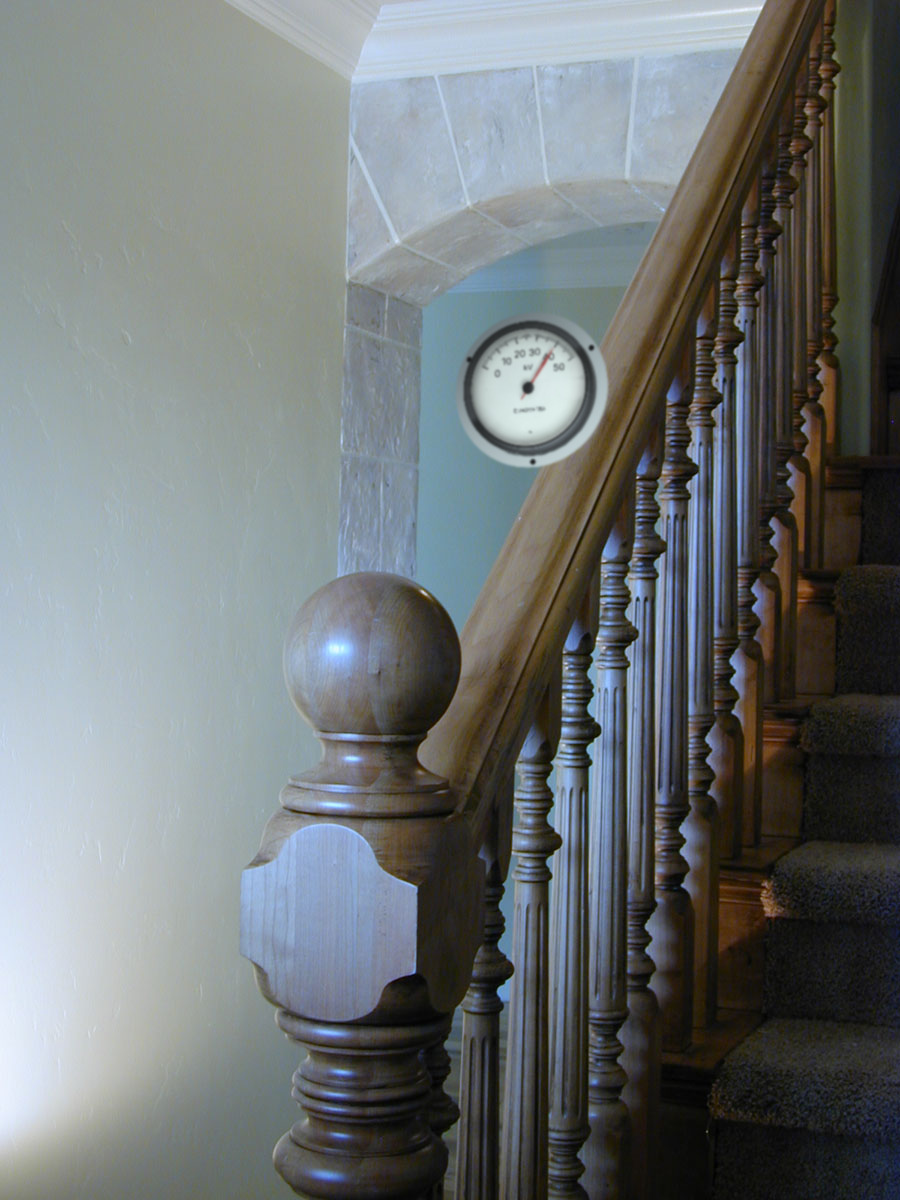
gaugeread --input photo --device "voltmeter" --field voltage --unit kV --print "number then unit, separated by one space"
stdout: 40 kV
